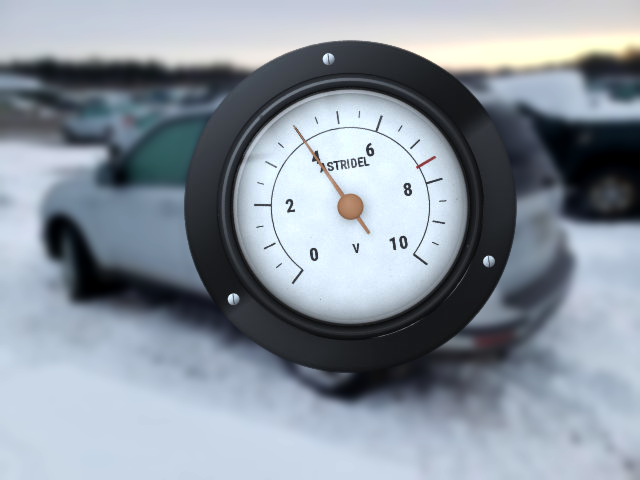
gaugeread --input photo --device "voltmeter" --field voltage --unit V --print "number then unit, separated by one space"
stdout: 4 V
